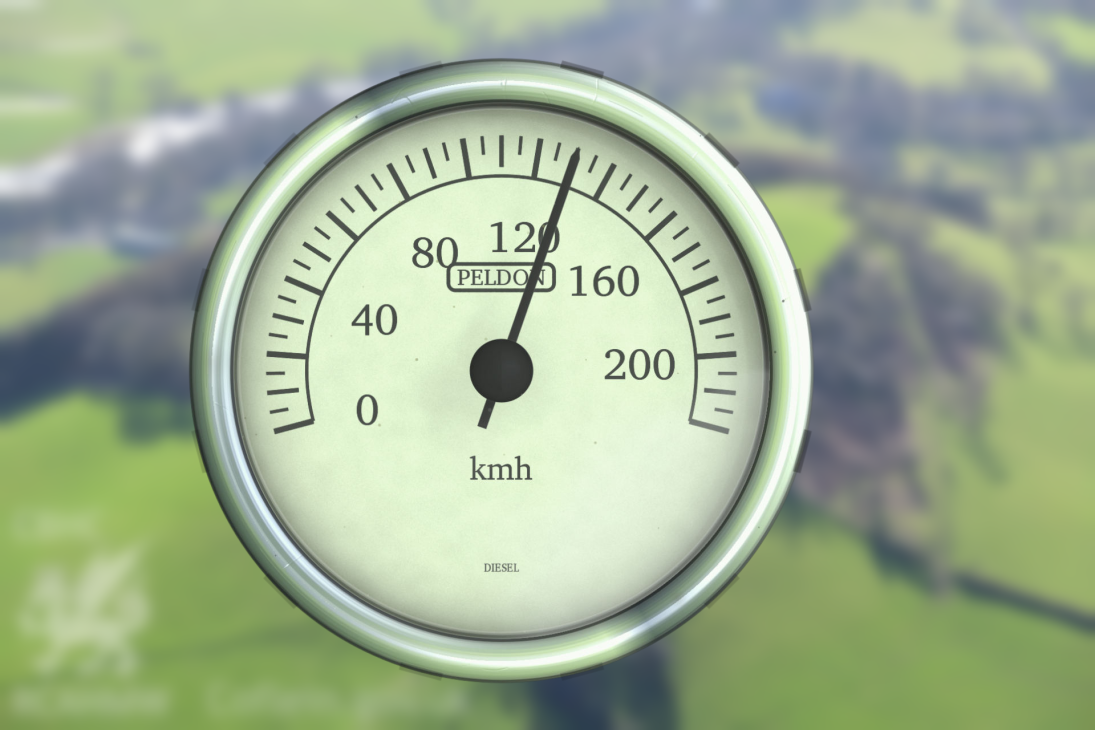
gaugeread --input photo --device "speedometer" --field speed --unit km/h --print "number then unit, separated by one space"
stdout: 130 km/h
